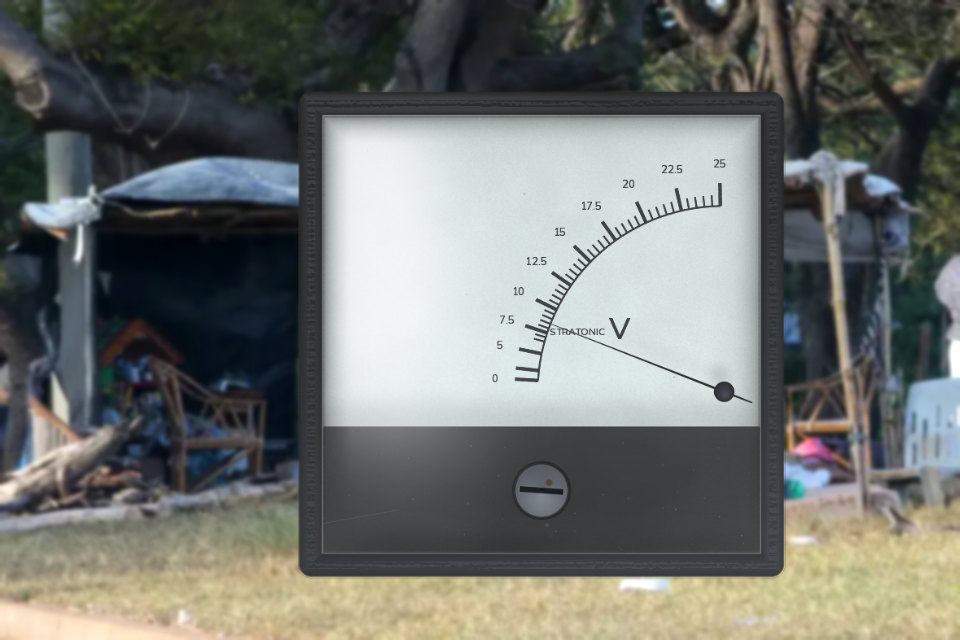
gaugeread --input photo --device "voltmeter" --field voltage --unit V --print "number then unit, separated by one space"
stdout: 8.5 V
